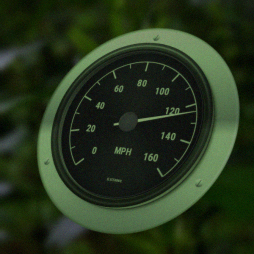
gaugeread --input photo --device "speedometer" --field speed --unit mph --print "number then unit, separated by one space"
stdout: 125 mph
